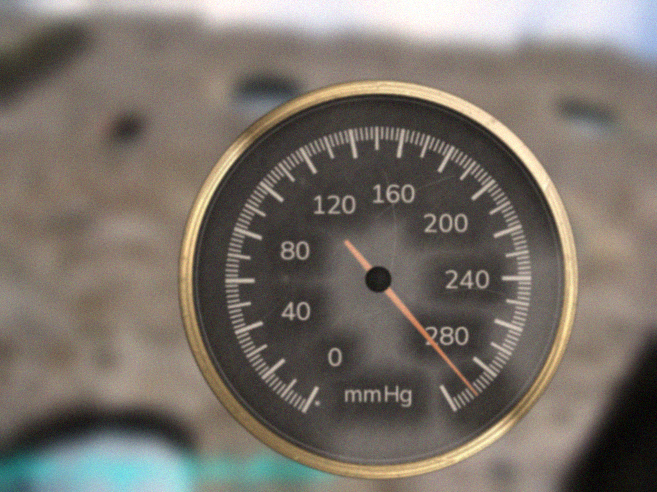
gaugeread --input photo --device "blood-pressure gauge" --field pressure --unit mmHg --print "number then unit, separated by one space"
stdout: 290 mmHg
